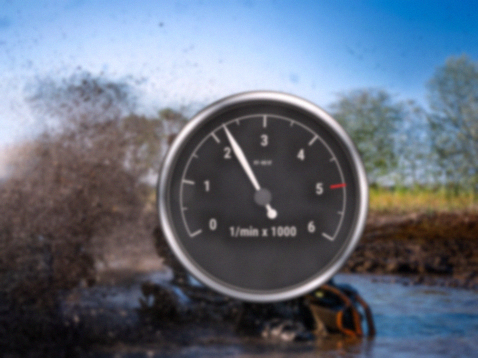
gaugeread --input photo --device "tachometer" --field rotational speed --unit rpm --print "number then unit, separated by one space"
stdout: 2250 rpm
